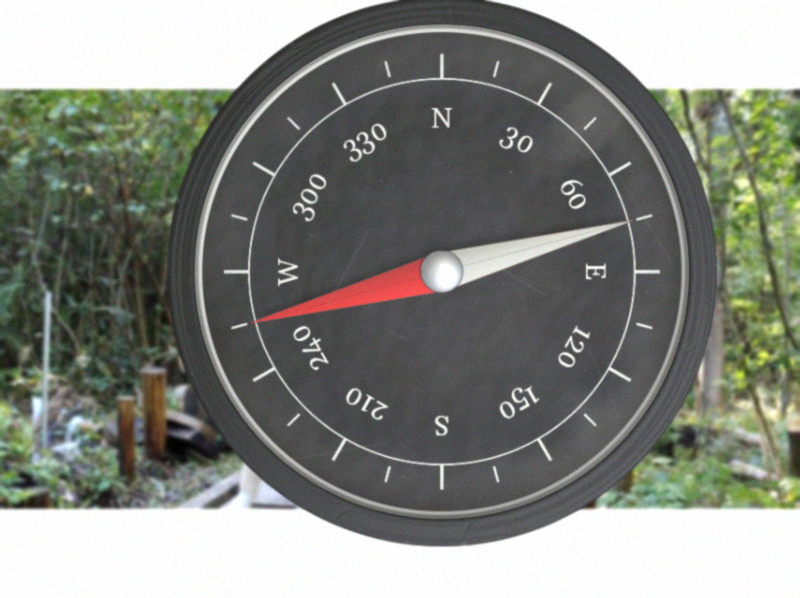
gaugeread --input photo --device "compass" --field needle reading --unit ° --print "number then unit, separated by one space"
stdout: 255 °
